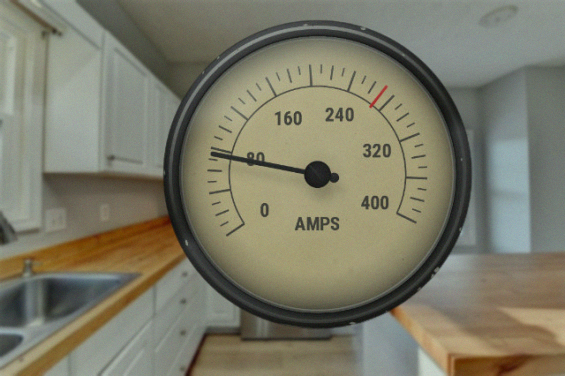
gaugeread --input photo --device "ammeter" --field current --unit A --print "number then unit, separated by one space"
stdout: 75 A
